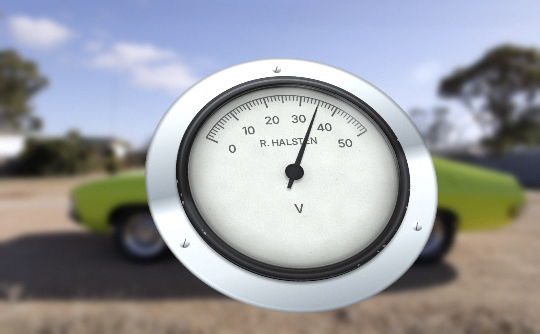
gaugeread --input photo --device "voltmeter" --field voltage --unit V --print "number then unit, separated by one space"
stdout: 35 V
